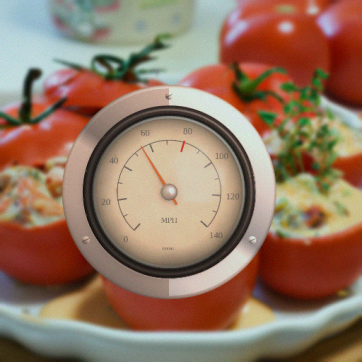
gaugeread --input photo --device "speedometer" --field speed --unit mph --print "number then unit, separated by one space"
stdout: 55 mph
